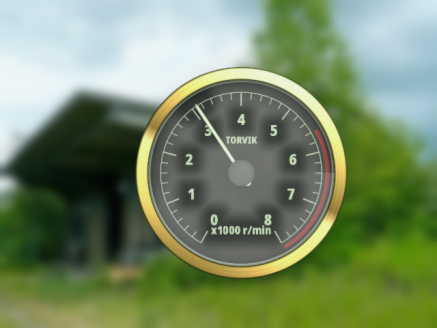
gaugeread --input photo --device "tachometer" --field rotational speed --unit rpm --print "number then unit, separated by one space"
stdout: 3100 rpm
